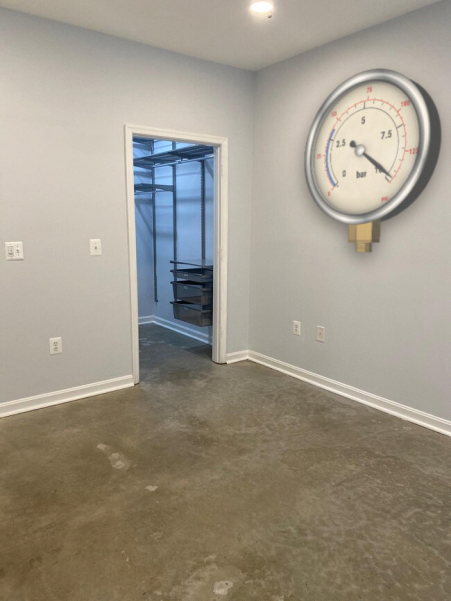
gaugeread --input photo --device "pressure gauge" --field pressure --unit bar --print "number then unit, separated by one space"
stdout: 9.75 bar
